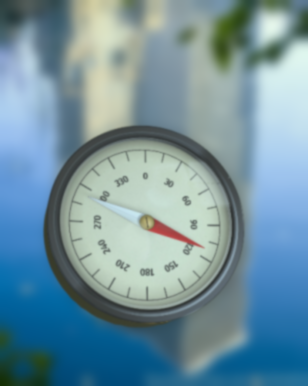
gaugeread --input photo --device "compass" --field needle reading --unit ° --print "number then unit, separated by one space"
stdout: 112.5 °
